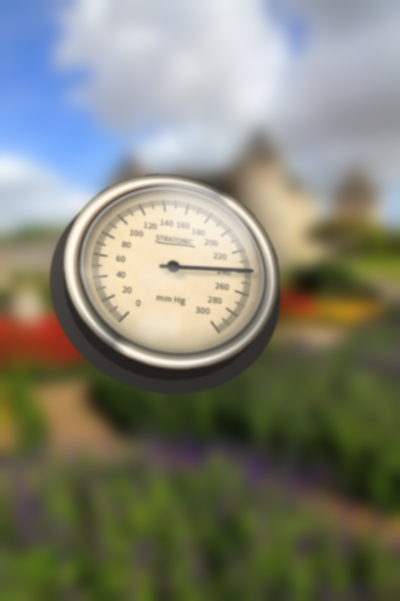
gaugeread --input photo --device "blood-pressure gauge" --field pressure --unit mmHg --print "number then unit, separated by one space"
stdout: 240 mmHg
